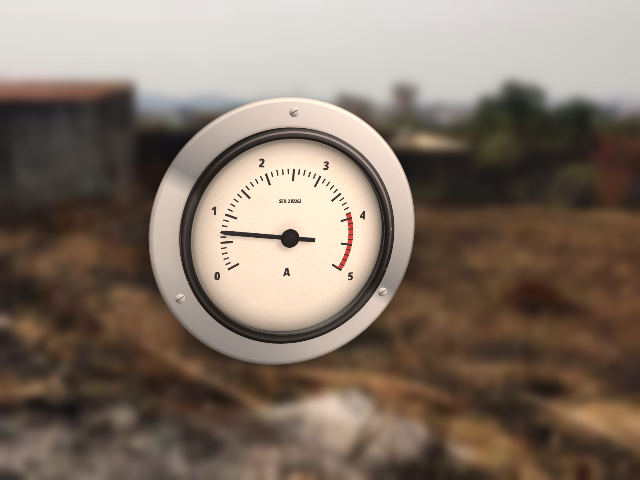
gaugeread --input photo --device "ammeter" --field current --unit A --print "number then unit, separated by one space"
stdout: 0.7 A
